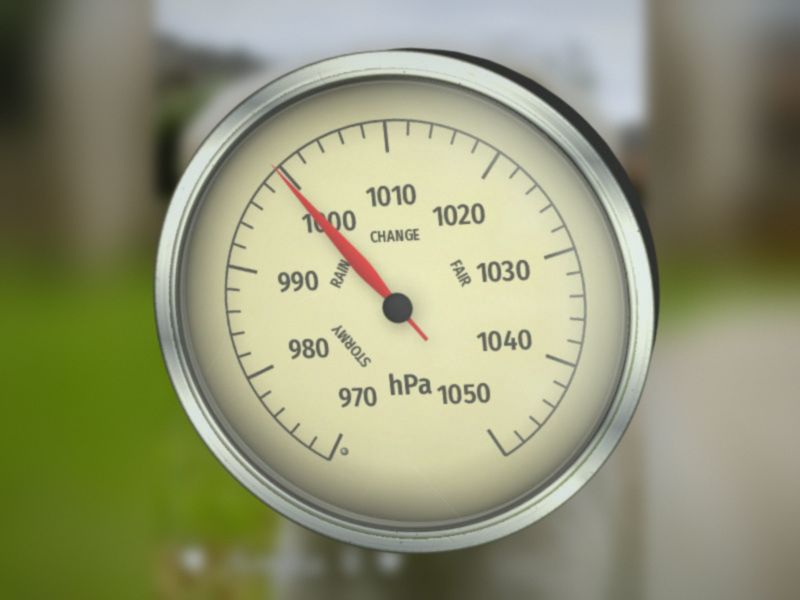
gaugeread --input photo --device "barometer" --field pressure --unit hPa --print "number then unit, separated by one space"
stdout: 1000 hPa
